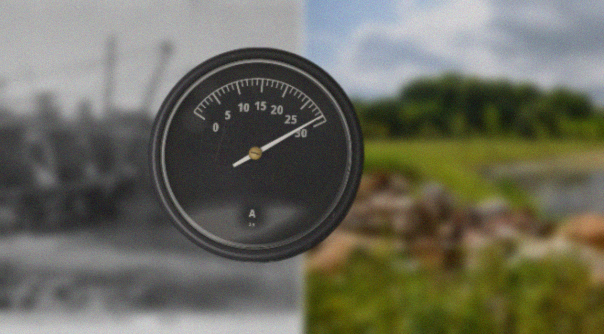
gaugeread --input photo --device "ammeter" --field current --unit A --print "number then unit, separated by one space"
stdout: 29 A
